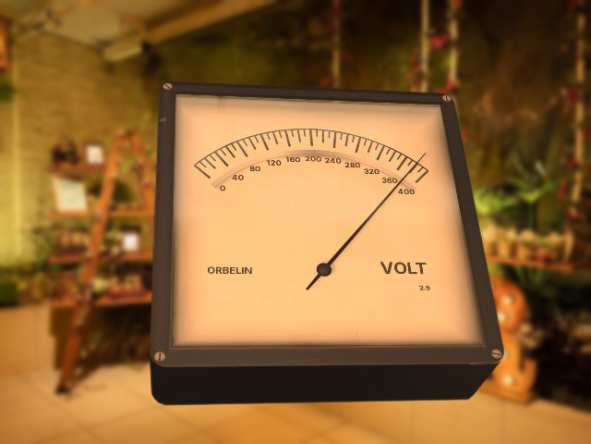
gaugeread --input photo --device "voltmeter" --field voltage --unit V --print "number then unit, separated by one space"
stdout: 380 V
